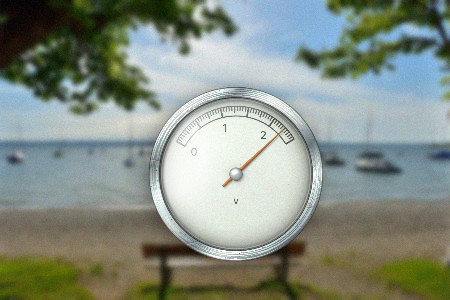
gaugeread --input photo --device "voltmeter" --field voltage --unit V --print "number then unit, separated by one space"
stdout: 2.25 V
